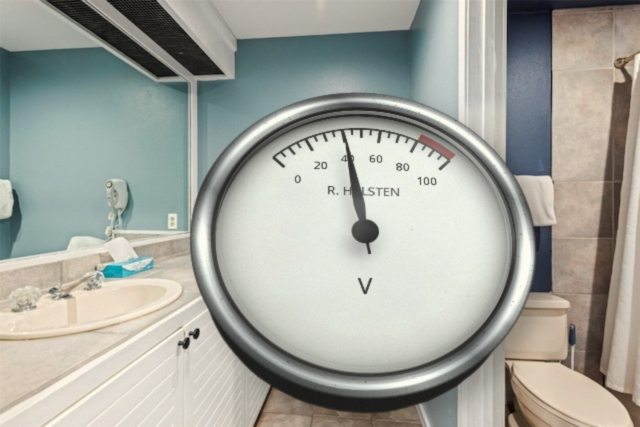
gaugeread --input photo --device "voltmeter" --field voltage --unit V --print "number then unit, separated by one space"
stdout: 40 V
